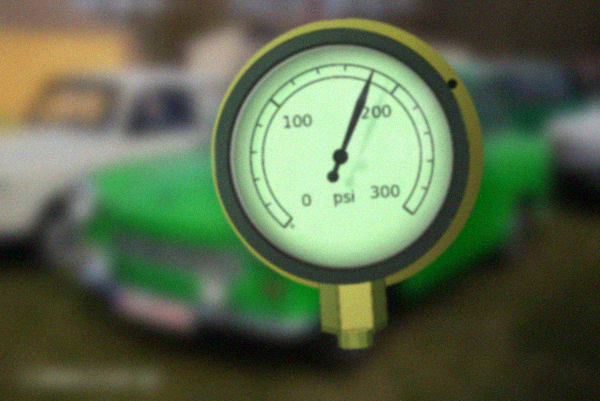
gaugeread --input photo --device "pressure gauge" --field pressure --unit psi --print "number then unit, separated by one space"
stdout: 180 psi
